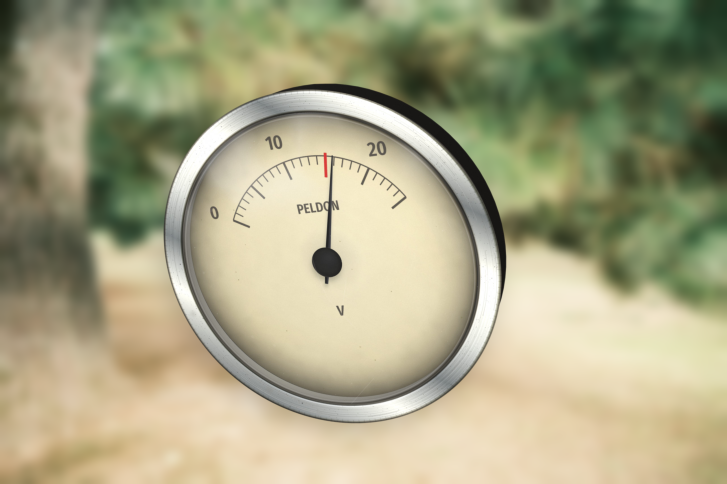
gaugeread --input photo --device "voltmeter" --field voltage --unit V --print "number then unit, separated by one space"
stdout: 16 V
